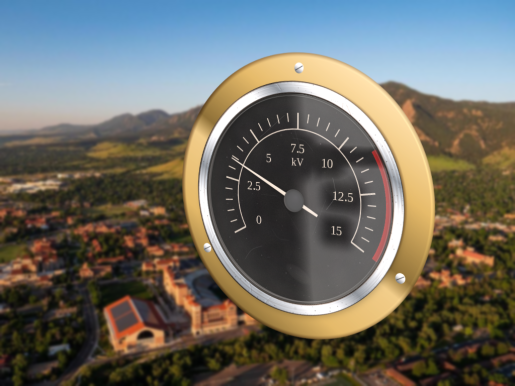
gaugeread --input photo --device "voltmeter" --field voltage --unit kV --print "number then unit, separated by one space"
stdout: 3.5 kV
